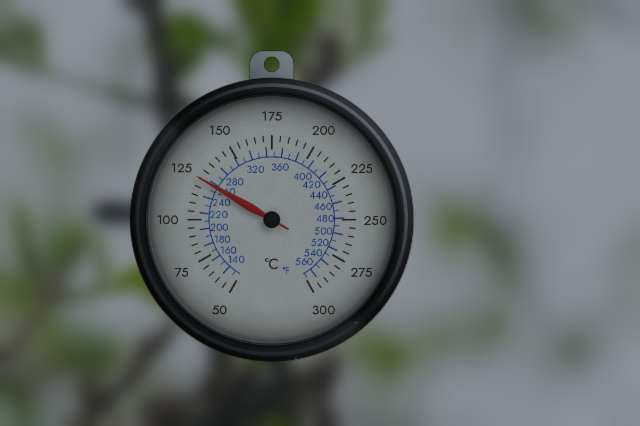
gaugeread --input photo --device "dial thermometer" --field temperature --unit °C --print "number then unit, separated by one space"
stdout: 125 °C
